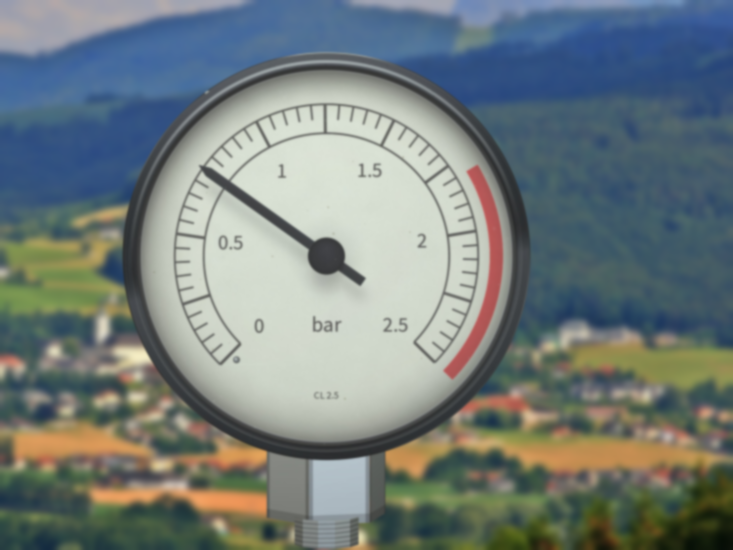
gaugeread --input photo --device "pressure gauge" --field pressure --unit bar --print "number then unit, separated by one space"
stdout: 0.75 bar
